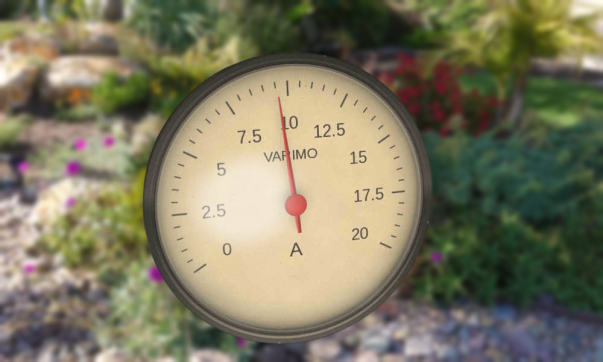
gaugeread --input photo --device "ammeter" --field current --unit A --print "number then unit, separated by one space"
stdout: 9.5 A
